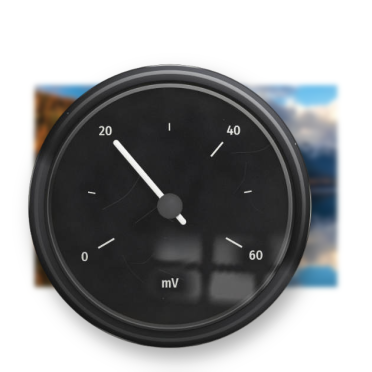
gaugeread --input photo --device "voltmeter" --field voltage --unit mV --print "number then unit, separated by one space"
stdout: 20 mV
